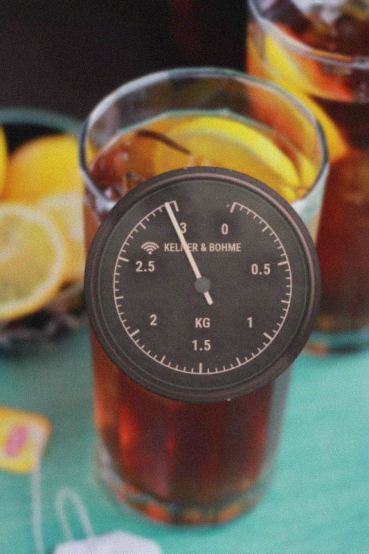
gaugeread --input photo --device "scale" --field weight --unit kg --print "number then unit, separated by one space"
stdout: 2.95 kg
